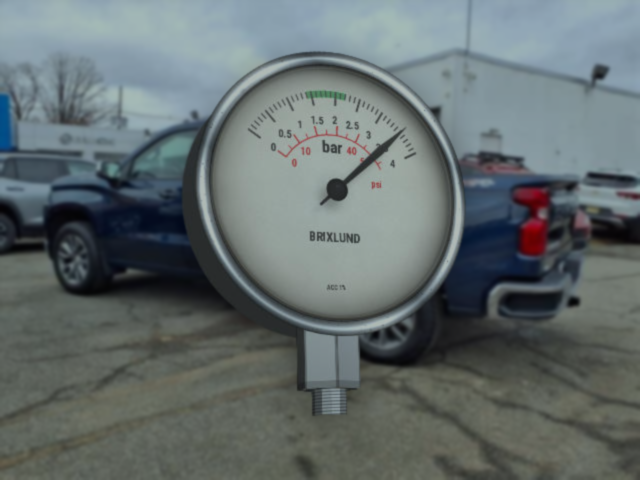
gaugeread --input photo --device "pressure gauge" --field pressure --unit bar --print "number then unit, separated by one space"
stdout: 3.5 bar
